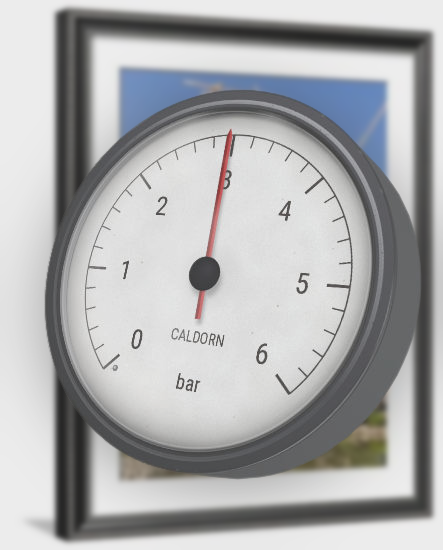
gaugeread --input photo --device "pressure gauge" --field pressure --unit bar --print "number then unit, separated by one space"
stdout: 3 bar
